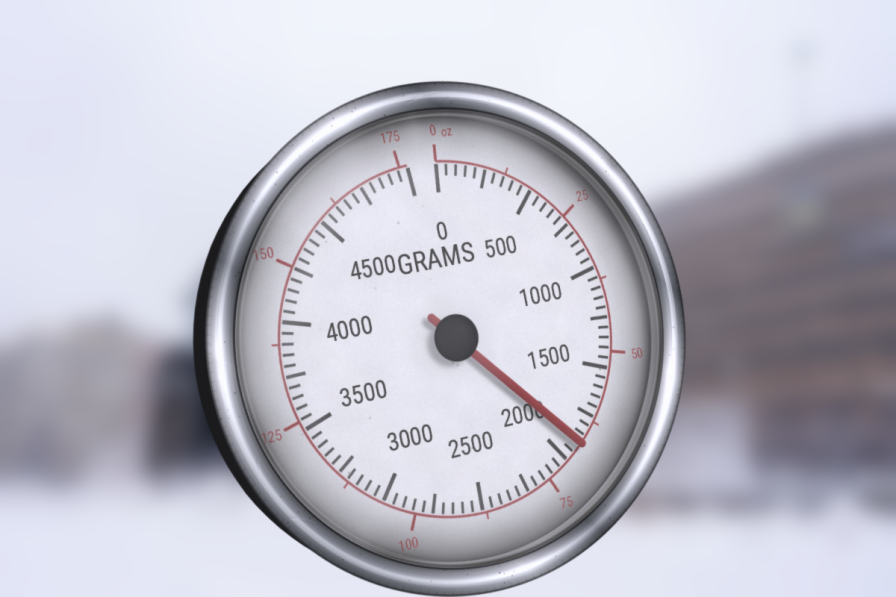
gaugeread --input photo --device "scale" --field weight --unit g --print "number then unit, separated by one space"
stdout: 1900 g
